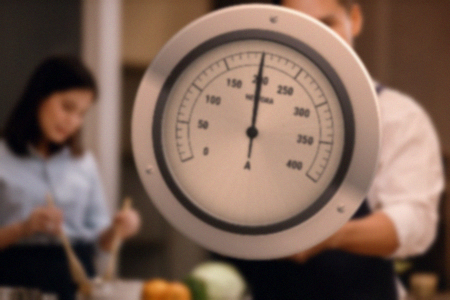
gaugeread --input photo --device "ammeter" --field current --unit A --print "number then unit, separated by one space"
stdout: 200 A
